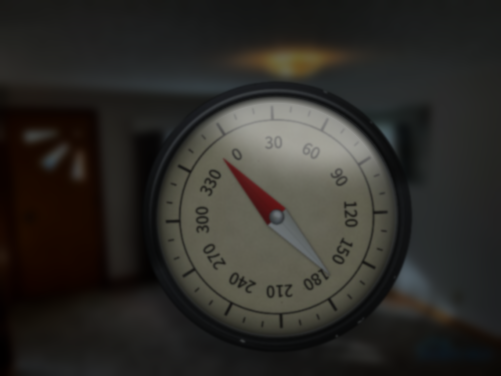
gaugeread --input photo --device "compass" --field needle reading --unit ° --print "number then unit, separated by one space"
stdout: 350 °
